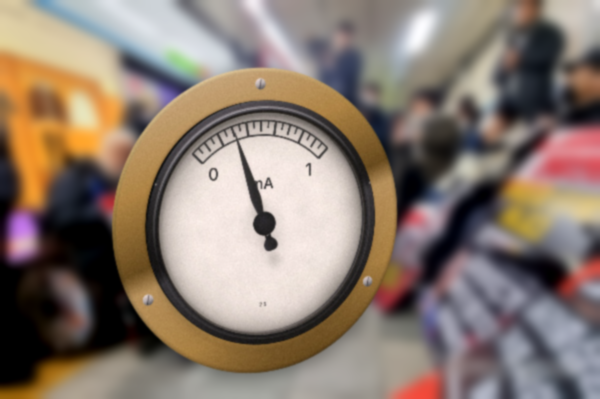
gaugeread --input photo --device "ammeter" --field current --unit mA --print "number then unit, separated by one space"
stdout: 0.3 mA
